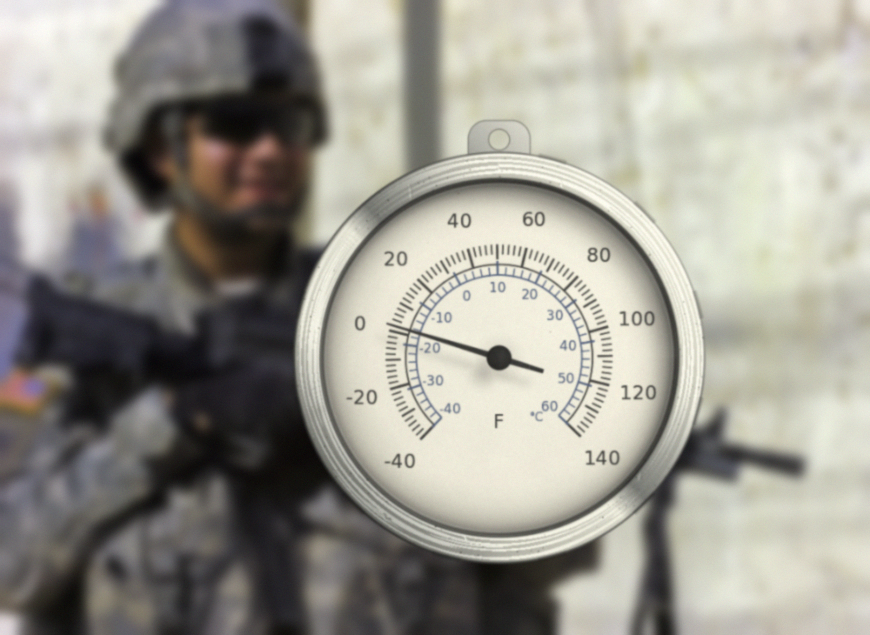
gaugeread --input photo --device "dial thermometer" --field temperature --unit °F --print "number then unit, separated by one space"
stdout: 2 °F
